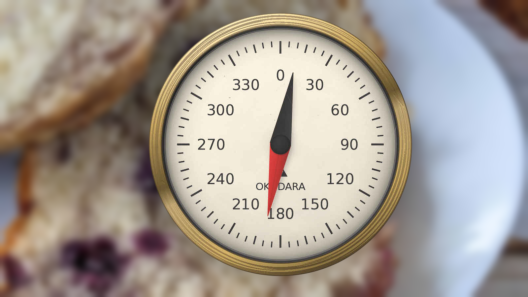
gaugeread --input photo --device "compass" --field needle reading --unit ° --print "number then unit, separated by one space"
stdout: 190 °
